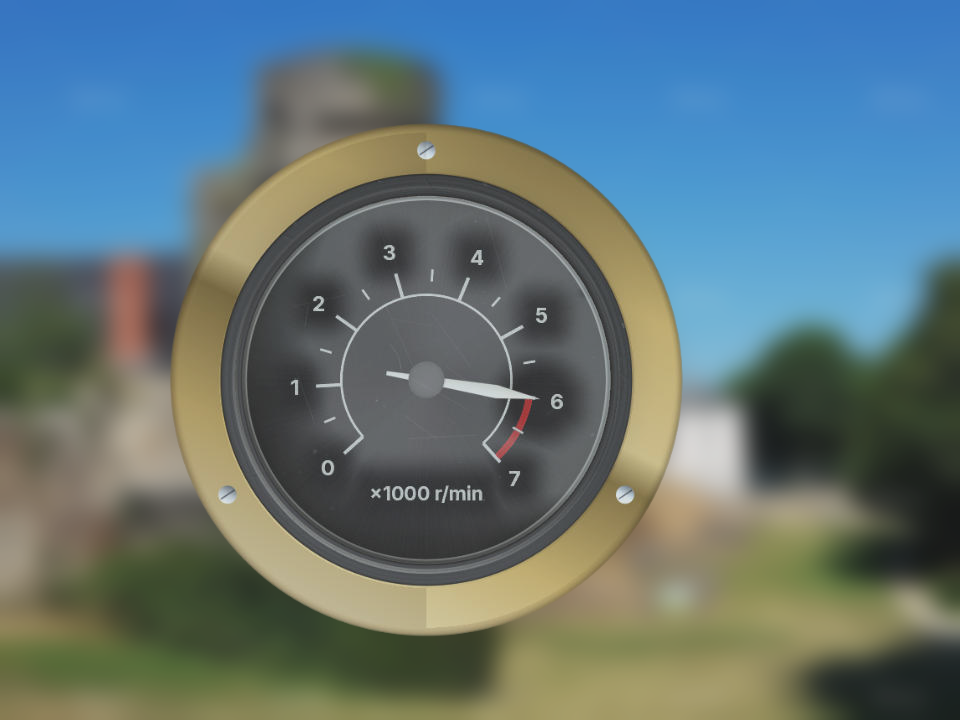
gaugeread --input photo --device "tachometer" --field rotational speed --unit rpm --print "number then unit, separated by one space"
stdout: 6000 rpm
